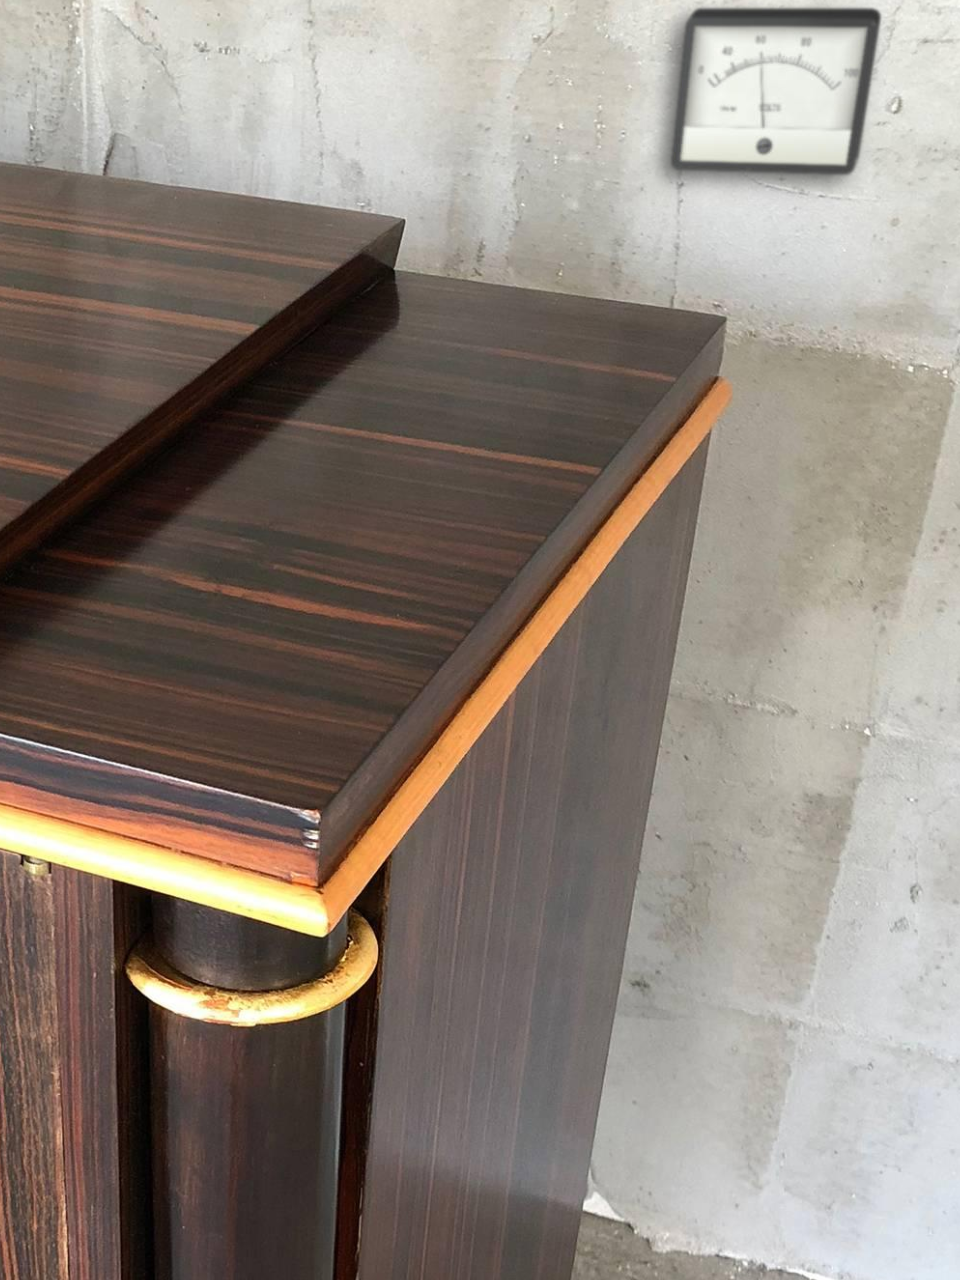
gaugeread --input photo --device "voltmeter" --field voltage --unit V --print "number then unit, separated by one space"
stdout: 60 V
